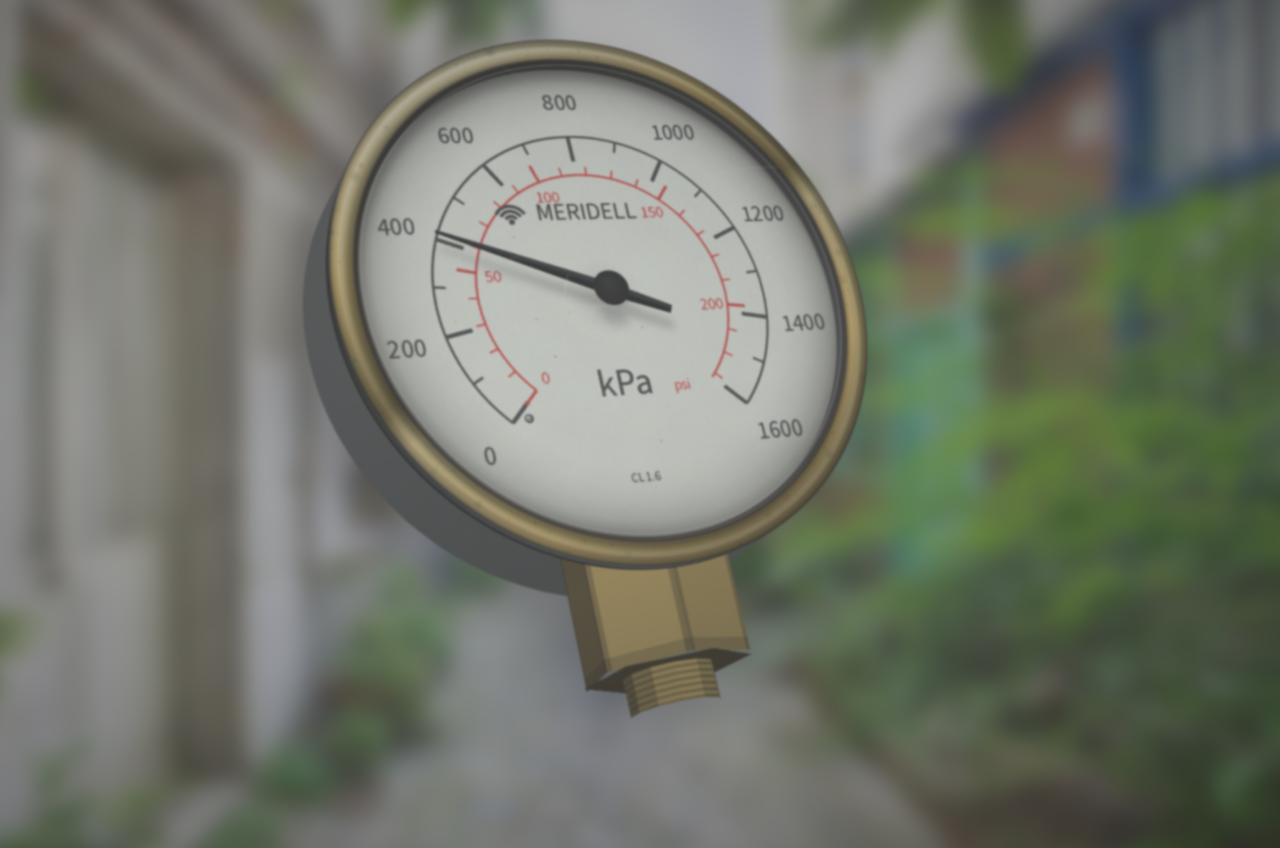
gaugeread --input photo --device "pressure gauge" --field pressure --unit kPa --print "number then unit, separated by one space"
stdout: 400 kPa
